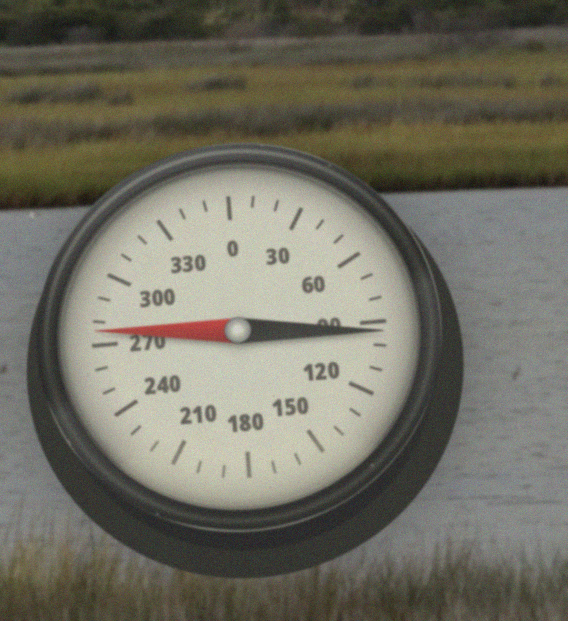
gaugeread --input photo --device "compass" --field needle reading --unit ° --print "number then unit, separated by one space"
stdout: 275 °
